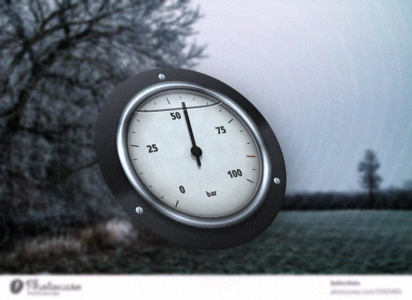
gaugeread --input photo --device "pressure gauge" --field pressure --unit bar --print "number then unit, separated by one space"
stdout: 55 bar
